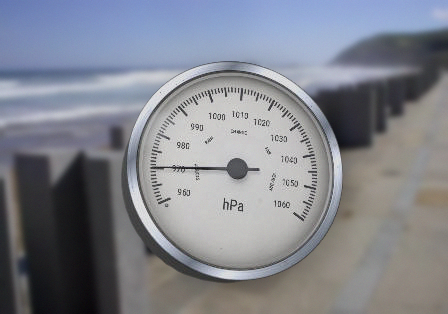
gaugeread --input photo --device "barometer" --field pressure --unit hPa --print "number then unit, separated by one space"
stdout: 970 hPa
